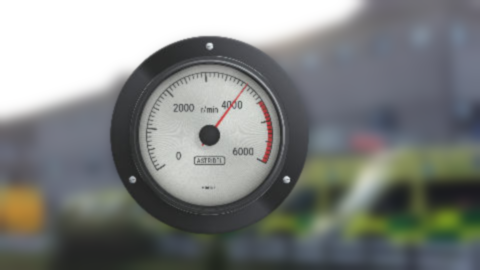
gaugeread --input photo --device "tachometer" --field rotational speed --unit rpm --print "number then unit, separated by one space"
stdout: 4000 rpm
